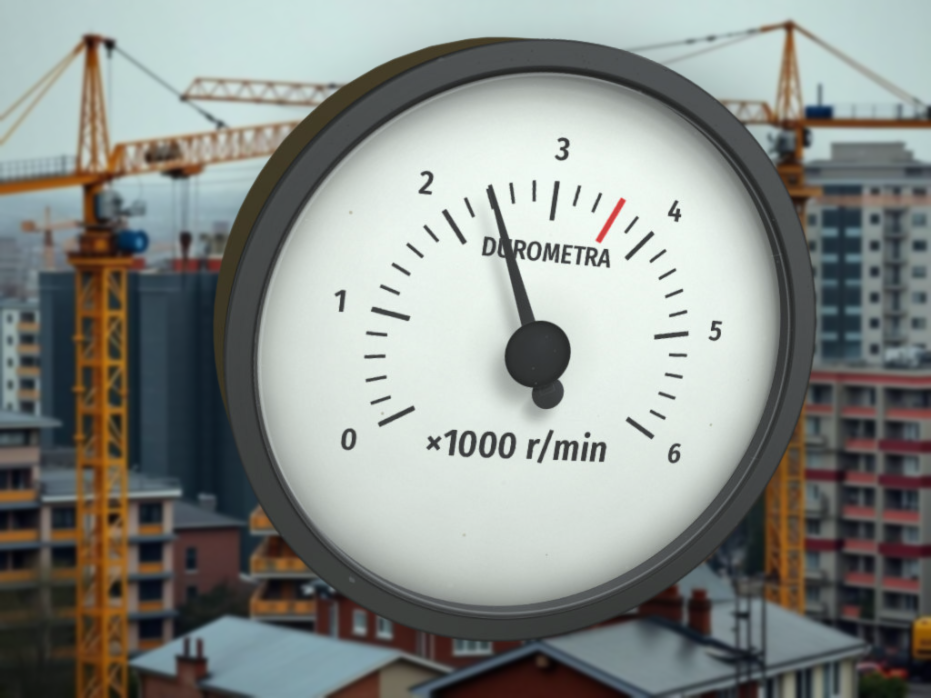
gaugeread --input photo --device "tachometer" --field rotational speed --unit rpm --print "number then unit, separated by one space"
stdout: 2400 rpm
